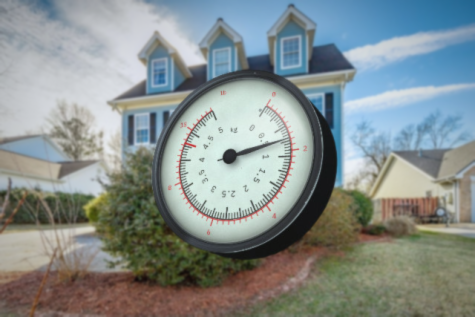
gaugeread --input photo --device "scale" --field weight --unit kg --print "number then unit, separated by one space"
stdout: 0.75 kg
